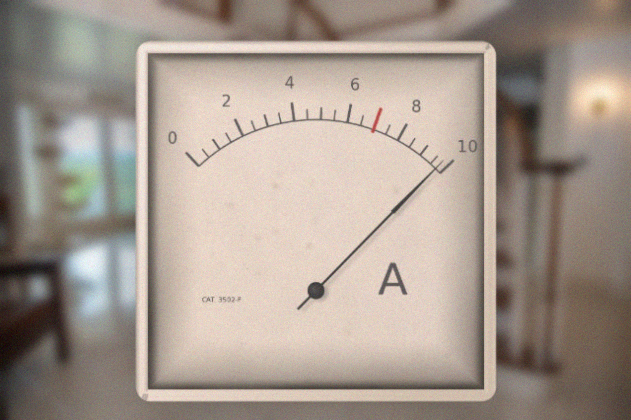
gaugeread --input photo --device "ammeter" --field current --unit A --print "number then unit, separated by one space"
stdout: 9.75 A
